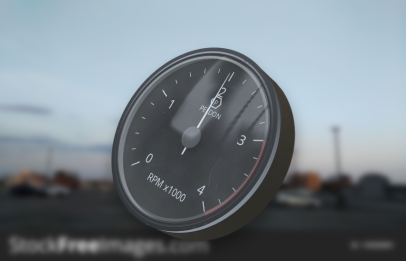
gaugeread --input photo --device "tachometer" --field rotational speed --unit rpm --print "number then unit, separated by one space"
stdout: 2000 rpm
